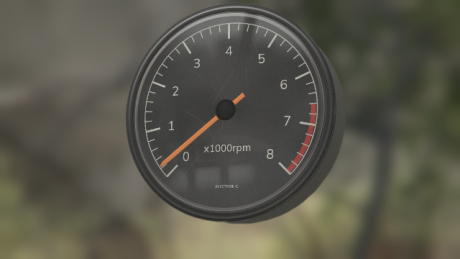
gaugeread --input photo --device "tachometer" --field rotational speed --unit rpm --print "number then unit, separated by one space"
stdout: 200 rpm
